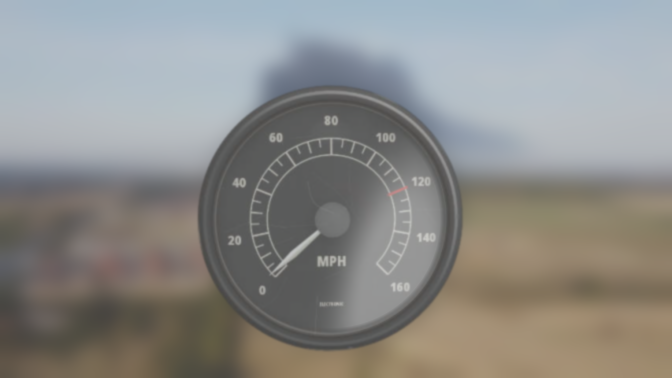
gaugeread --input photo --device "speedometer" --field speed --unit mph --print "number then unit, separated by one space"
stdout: 2.5 mph
